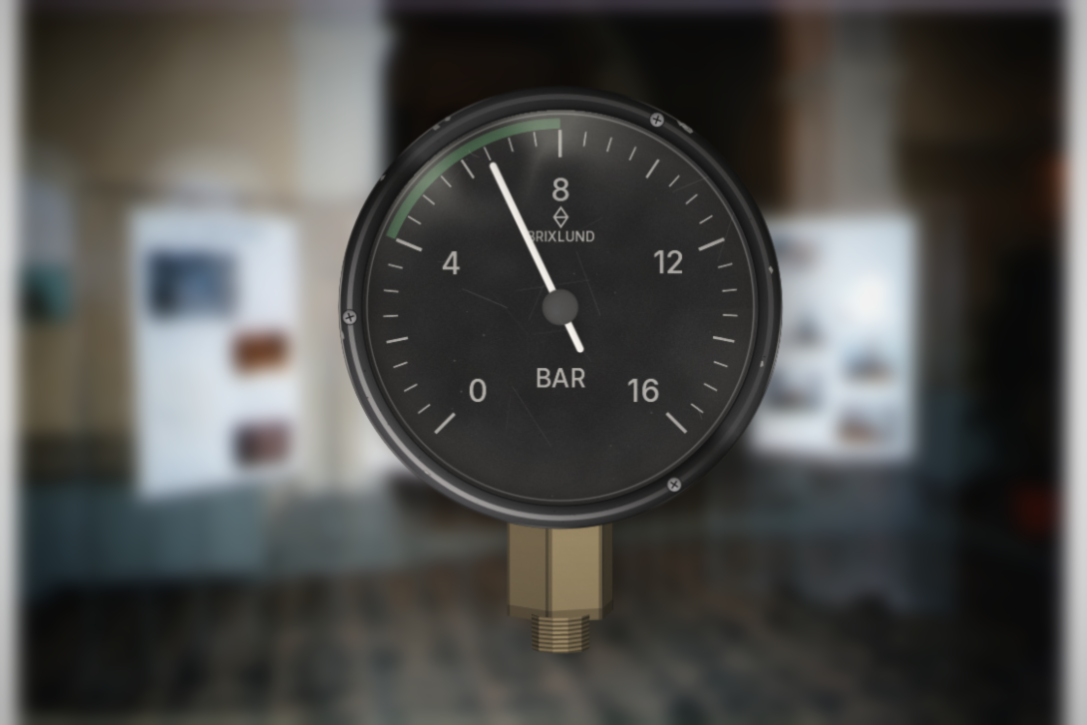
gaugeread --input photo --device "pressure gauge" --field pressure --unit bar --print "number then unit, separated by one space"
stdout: 6.5 bar
